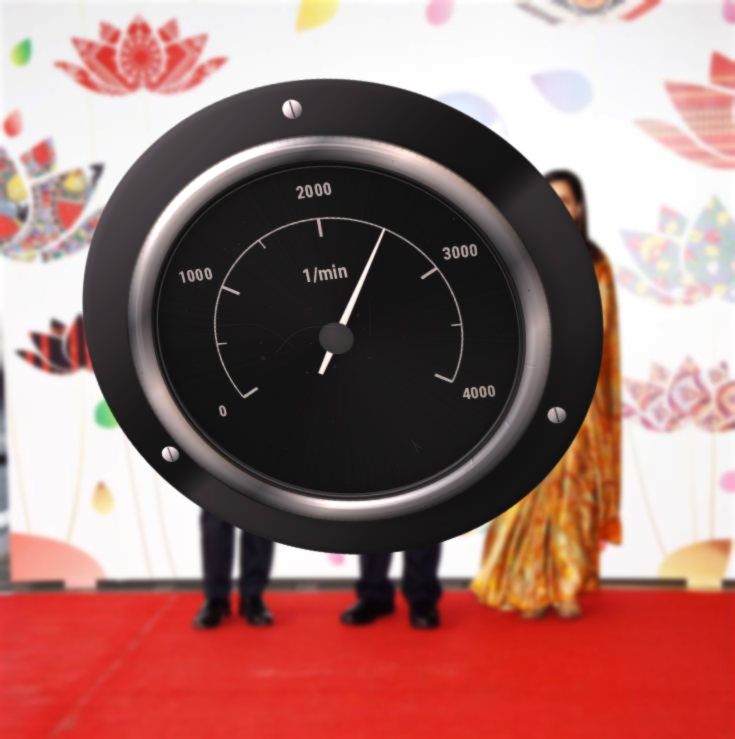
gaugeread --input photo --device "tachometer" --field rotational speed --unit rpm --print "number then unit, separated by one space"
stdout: 2500 rpm
